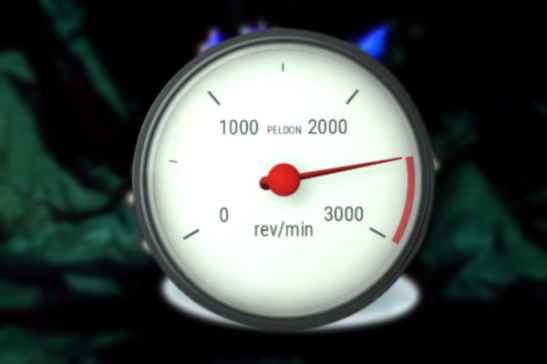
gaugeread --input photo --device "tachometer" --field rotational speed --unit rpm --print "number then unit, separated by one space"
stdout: 2500 rpm
